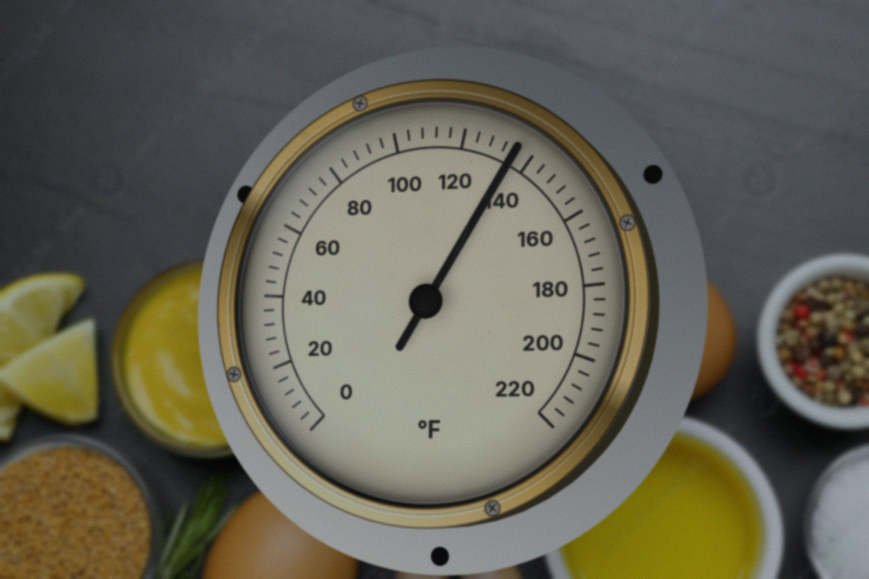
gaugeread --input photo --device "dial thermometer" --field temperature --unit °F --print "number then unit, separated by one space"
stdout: 136 °F
